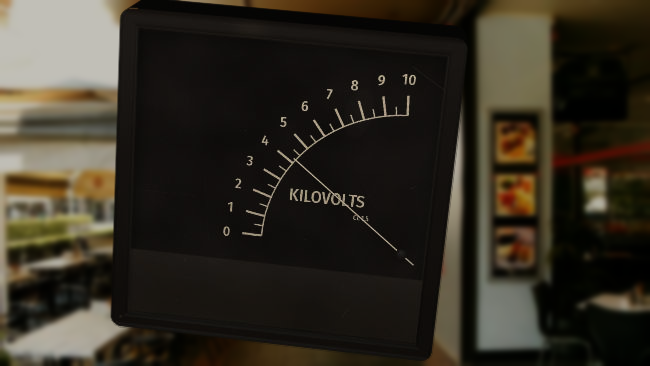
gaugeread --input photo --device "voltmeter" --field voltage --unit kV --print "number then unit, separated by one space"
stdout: 4.25 kV
